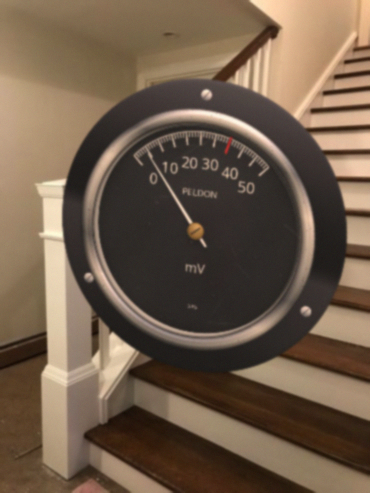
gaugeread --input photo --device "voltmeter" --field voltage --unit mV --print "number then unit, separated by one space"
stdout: 5 mV
